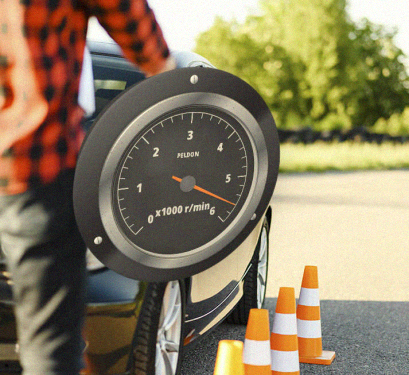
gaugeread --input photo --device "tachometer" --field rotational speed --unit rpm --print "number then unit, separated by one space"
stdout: 5600 rpm
